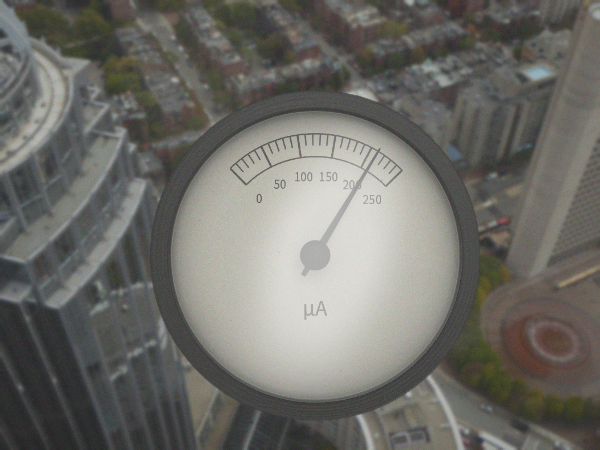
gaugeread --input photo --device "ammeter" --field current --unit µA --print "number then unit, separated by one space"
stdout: 210 µA
